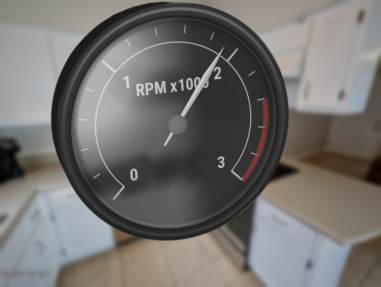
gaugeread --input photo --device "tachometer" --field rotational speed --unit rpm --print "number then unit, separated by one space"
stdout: 1900 rpm
